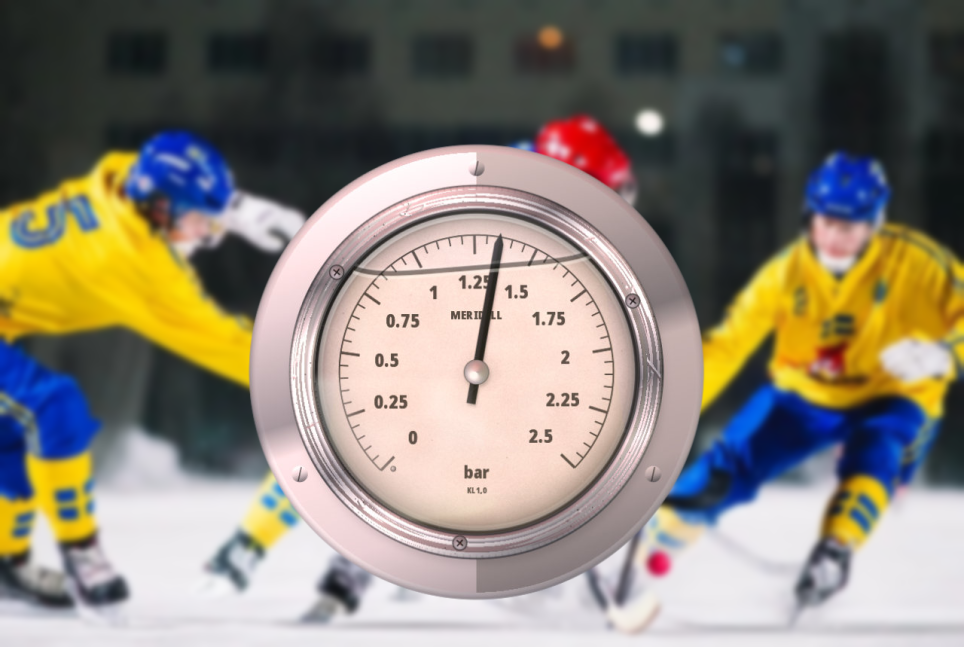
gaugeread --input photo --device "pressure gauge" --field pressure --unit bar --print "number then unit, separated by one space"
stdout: 1.35 bar
